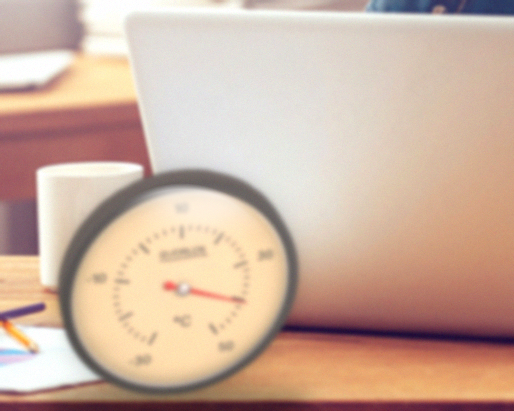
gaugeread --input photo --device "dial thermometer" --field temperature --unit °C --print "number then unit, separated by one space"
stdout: 40 °C
